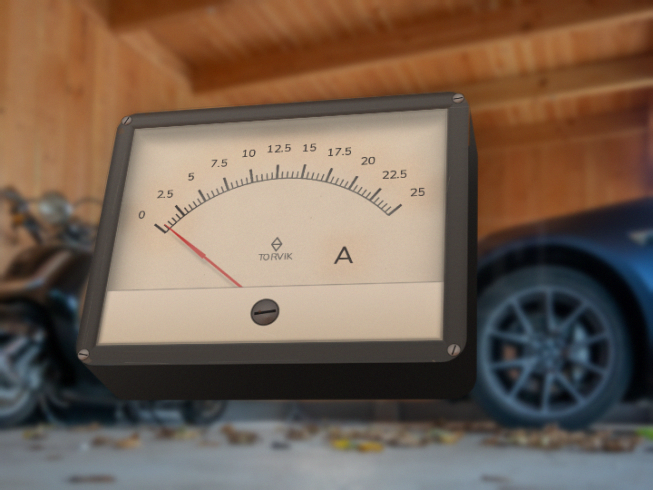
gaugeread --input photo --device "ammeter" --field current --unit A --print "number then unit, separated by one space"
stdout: 0.5 A
